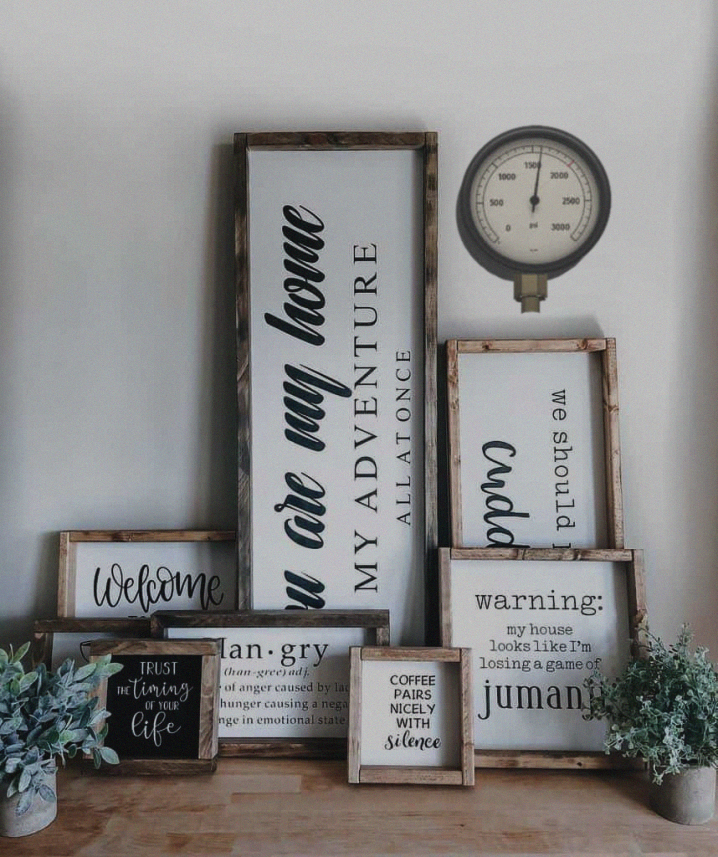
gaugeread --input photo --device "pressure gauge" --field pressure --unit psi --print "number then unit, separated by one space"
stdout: 1600 psi
